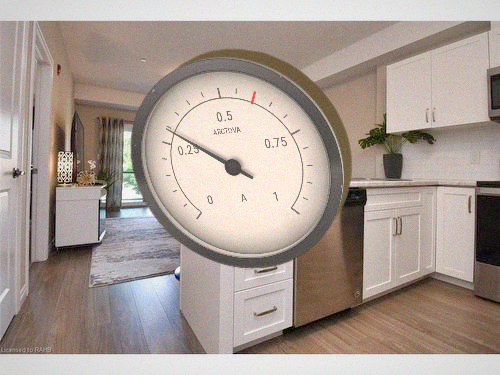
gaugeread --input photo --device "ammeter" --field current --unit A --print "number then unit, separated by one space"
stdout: 0.3 A
